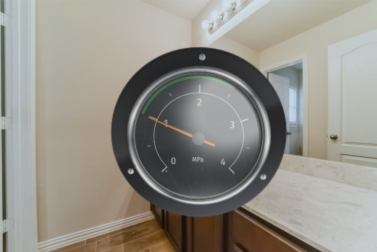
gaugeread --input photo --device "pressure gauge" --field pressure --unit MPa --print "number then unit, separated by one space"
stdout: 1 MPa
